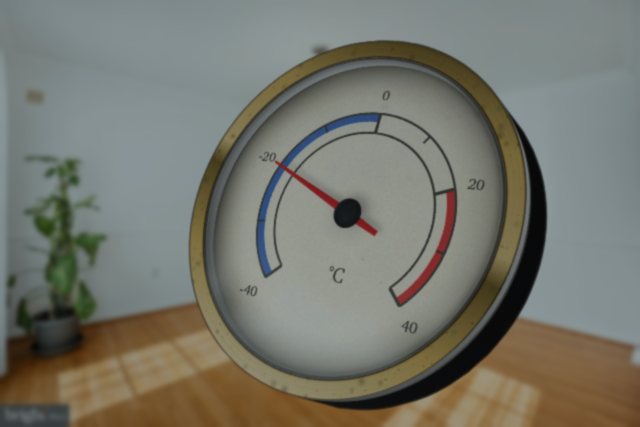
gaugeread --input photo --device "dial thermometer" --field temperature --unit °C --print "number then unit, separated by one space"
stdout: -20 °C
